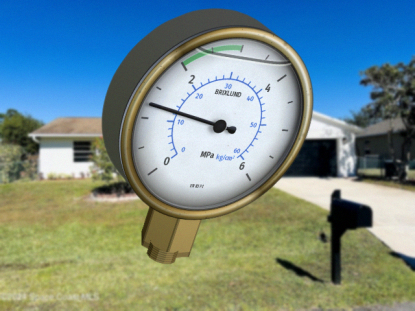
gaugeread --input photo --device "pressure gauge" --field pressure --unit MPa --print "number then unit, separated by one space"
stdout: 1.25 MPa
